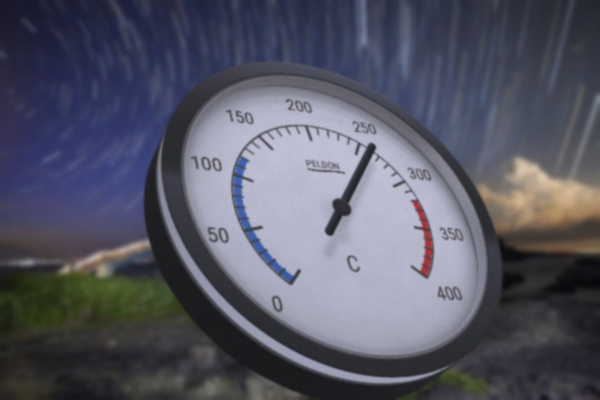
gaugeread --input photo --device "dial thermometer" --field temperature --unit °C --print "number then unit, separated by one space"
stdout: 260 °C
